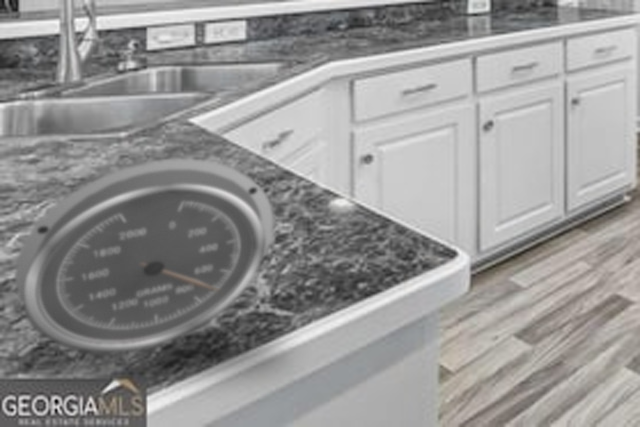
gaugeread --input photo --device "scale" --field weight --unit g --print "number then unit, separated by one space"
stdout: 700 g
